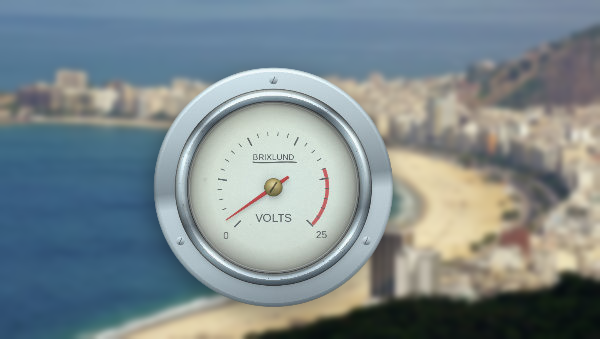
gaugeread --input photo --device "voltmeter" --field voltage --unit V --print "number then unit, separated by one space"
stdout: 1 V
